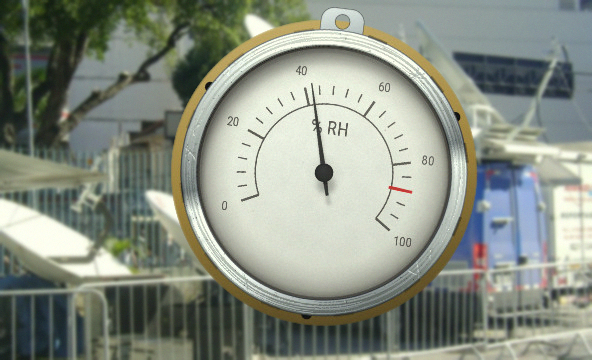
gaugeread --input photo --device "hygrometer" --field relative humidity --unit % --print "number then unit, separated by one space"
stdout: 42 %
